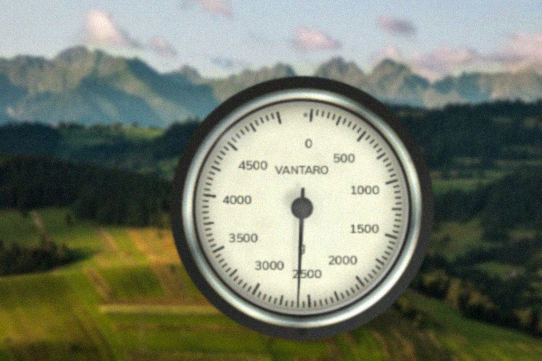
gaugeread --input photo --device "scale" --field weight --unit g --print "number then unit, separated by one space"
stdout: 2600 g
